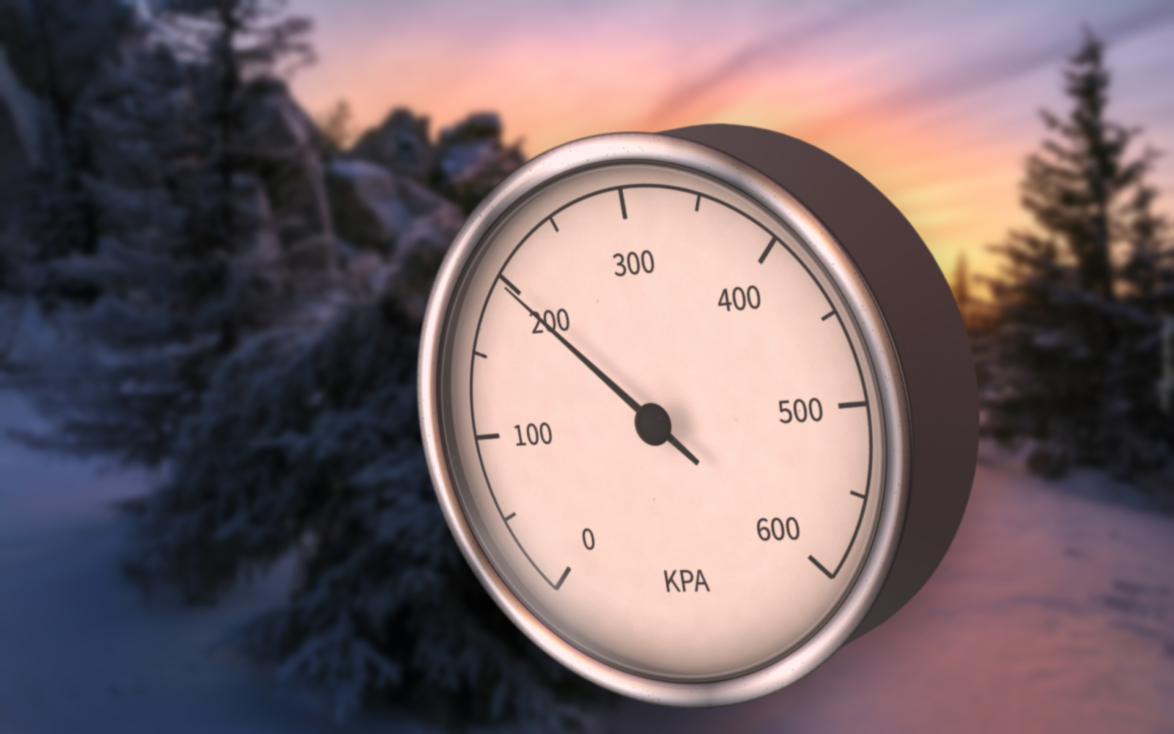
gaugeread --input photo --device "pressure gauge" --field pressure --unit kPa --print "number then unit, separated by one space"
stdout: 200 kPa
